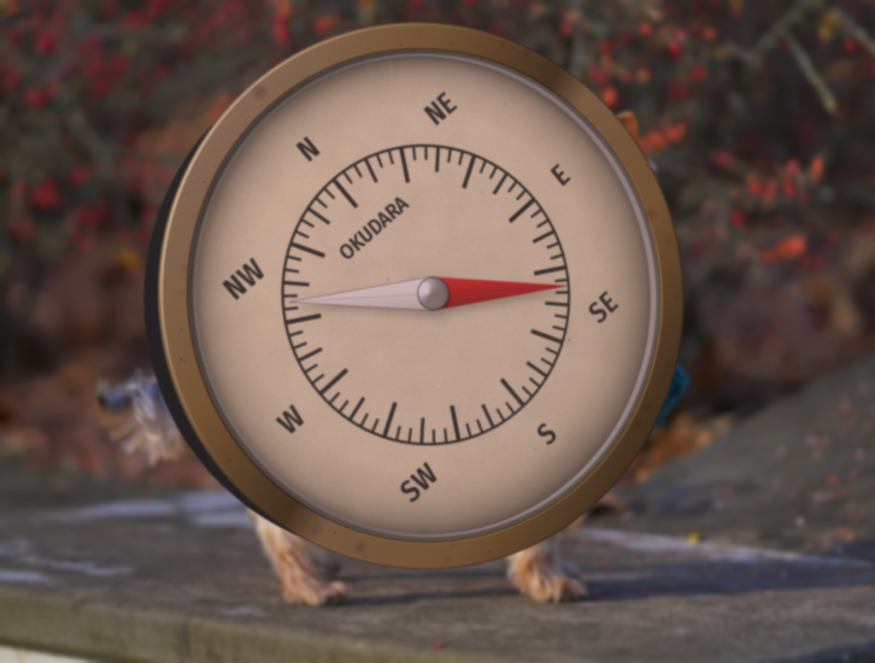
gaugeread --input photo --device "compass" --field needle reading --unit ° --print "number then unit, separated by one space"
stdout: 127.5 °
